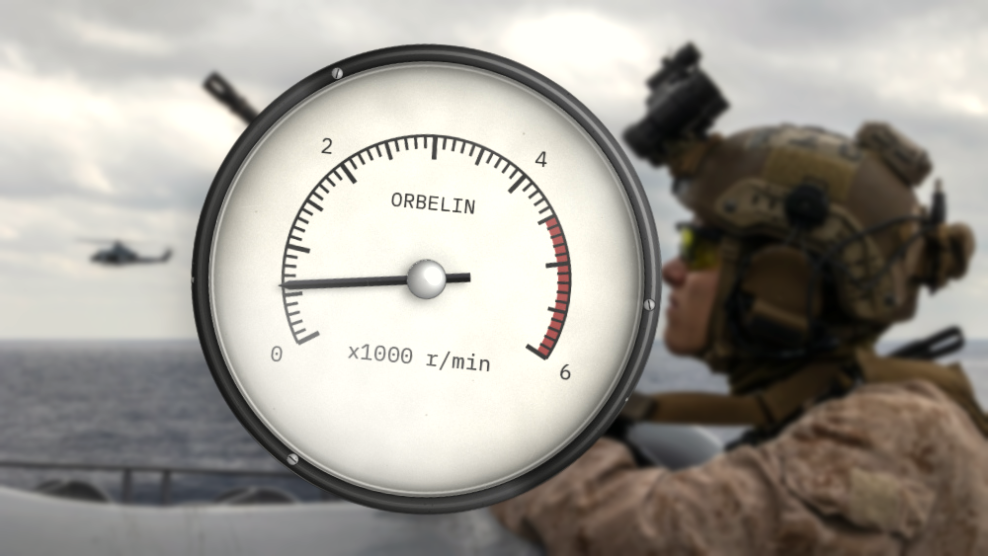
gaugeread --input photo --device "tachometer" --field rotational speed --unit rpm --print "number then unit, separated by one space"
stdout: 600 rpm
